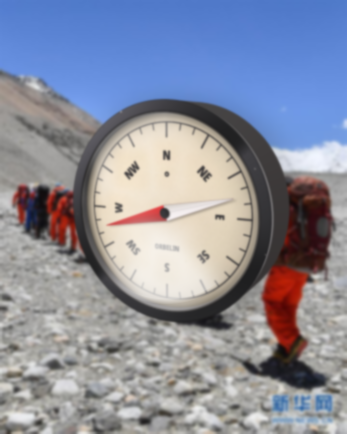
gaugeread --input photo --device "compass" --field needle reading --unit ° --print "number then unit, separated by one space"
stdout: 255 °
